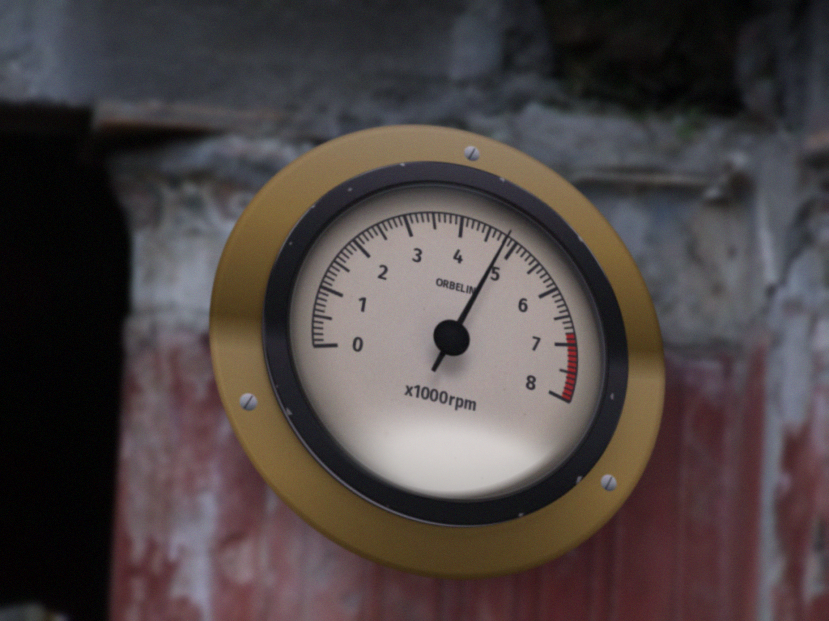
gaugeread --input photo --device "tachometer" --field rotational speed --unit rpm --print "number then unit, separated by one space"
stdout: 4800 rpm
